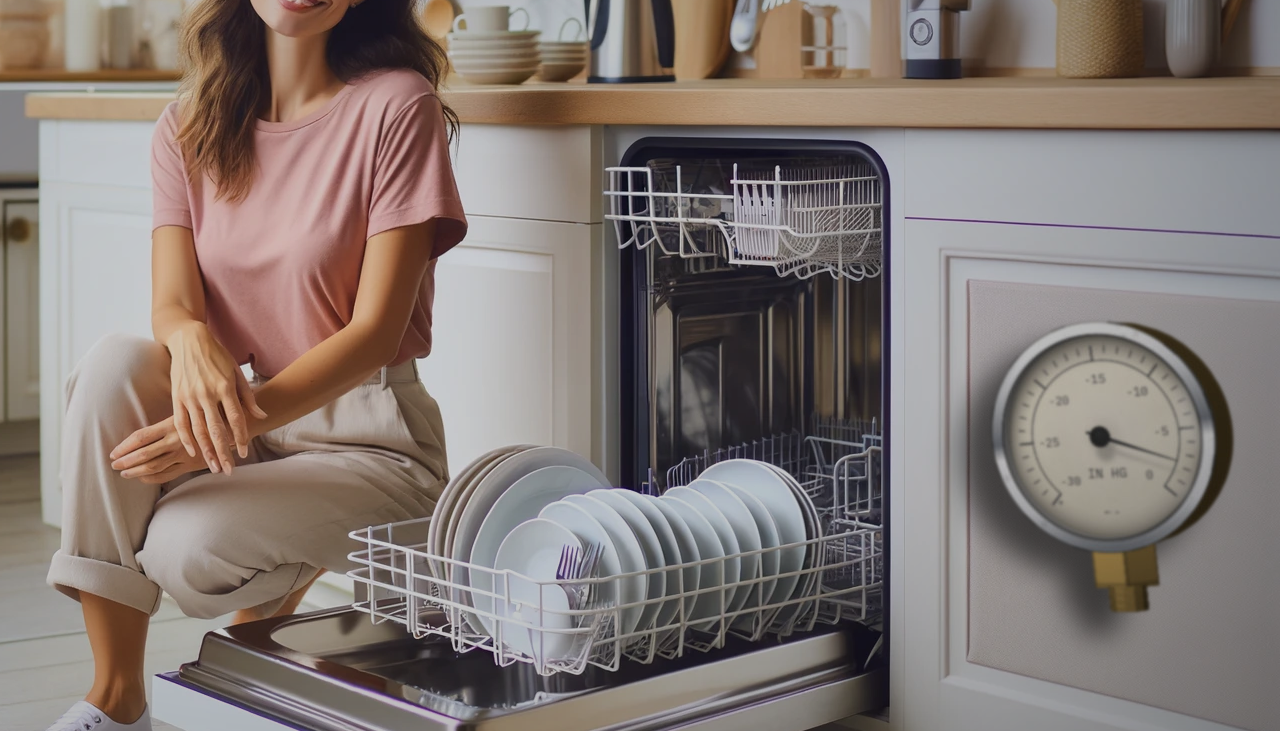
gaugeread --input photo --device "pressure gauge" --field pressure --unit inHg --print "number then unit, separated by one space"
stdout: -2.5 inHg
